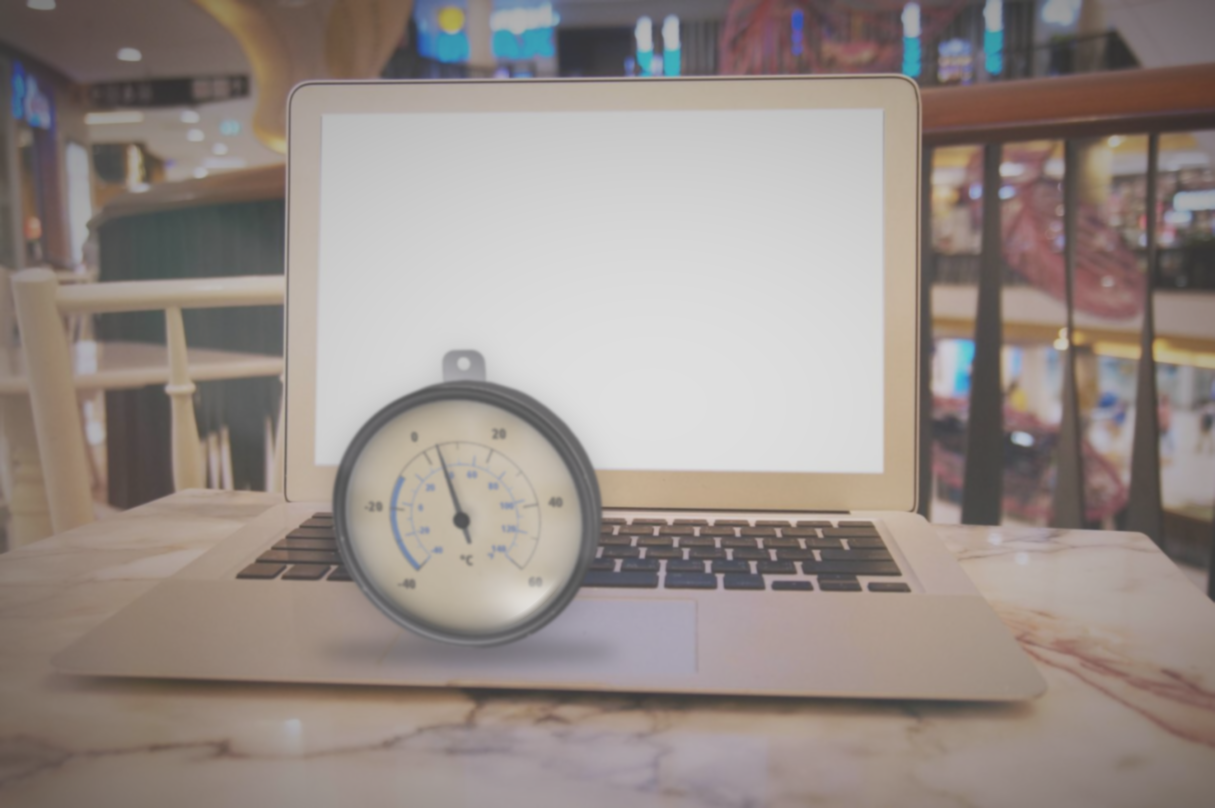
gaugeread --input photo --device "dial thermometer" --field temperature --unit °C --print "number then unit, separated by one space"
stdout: 5 °C
